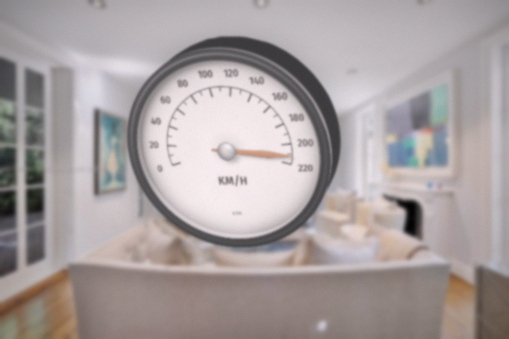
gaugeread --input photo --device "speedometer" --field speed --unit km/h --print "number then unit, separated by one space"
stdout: 210 km/h
